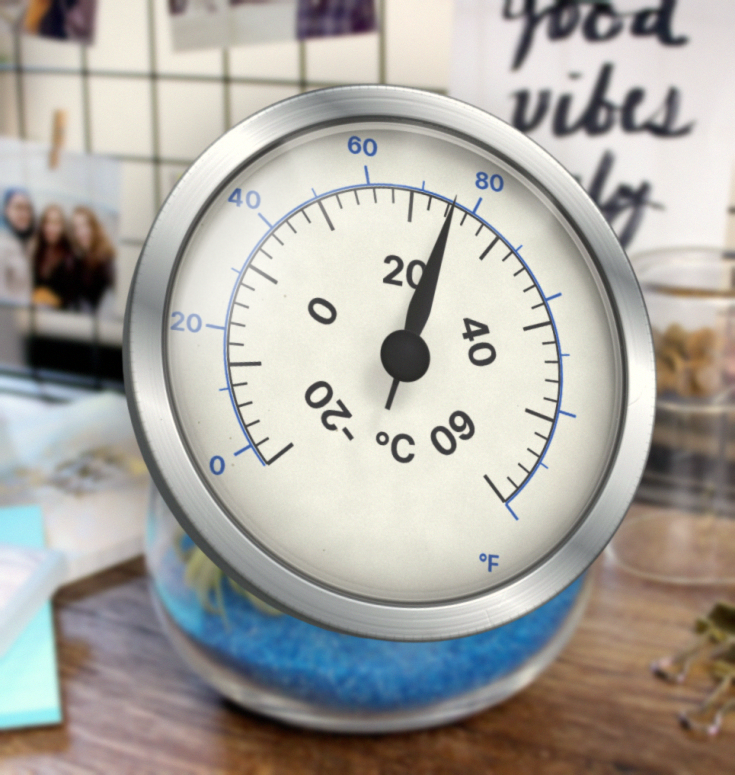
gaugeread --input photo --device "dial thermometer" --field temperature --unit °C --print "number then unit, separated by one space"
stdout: 24 °C
